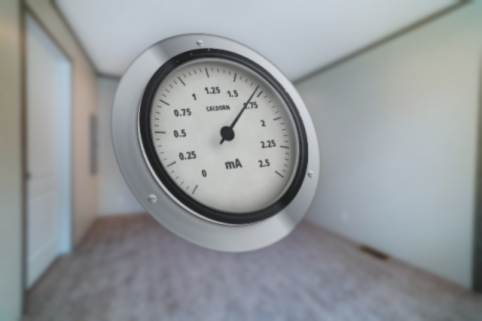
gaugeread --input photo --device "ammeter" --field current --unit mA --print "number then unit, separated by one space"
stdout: 1.7 mA
